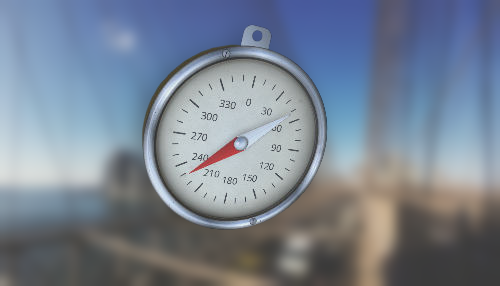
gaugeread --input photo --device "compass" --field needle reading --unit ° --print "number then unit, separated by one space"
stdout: 230 °
